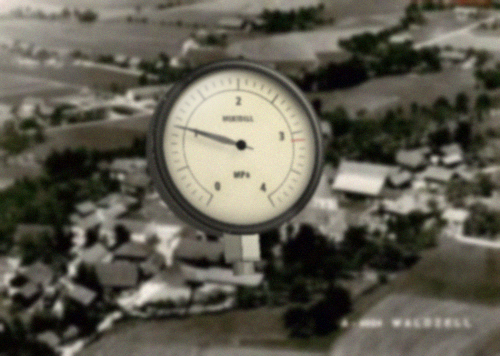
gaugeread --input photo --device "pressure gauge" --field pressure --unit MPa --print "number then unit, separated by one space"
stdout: 1 MPa
